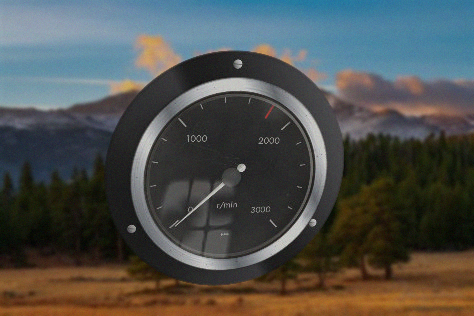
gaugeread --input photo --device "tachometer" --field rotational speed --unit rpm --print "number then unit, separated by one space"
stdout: 0 rpm
